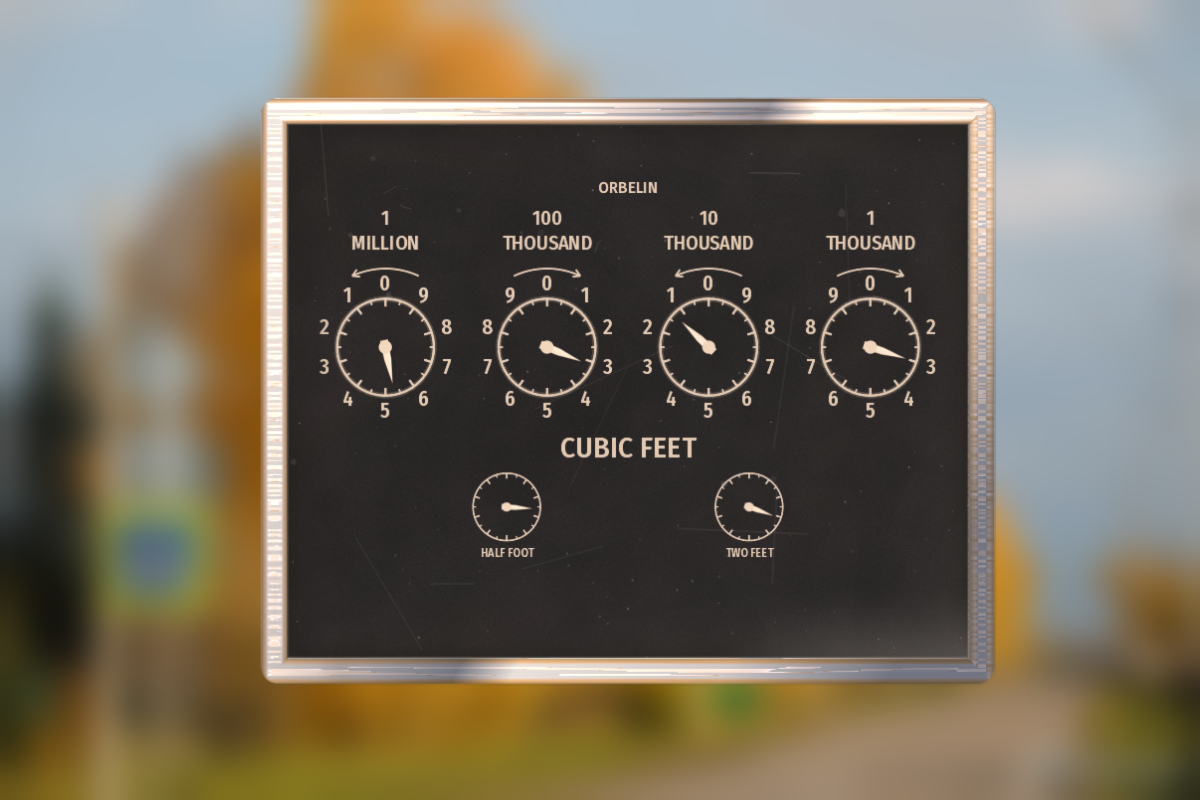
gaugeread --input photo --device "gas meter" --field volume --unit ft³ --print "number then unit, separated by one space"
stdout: 531300 ft³
